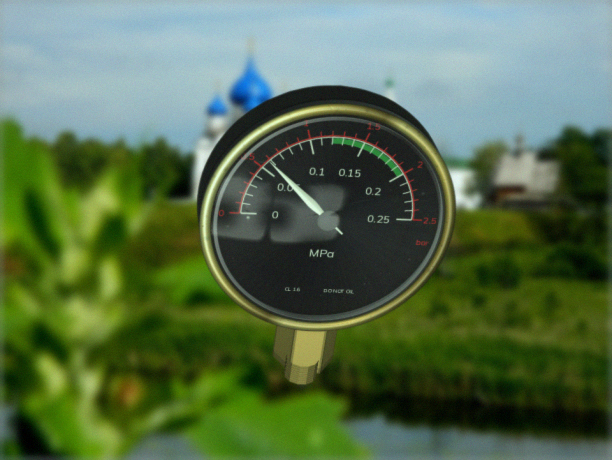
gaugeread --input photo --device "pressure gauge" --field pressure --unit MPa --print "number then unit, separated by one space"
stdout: 0.06 MPa
